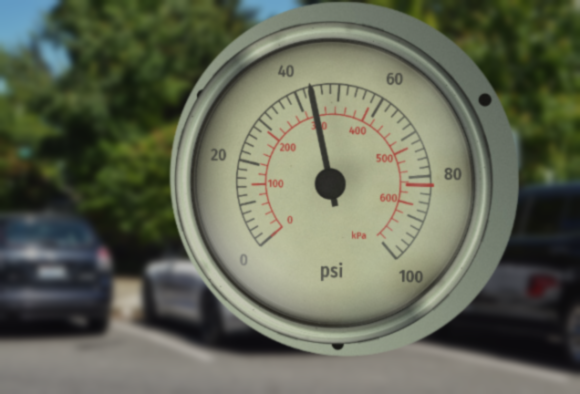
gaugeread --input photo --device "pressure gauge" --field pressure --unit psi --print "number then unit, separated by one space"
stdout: 44 psi
